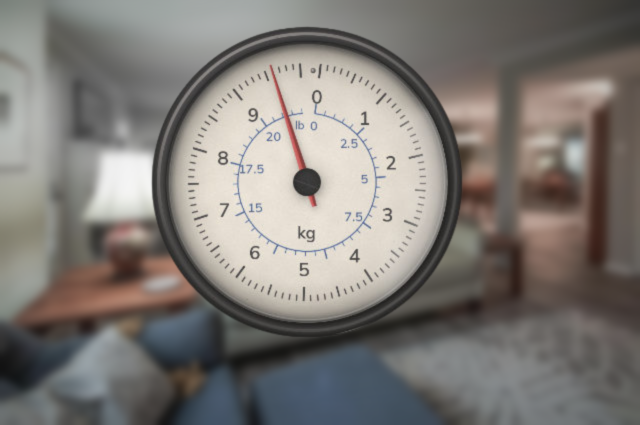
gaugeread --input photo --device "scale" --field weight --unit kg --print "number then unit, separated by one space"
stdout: 9.6 kg
